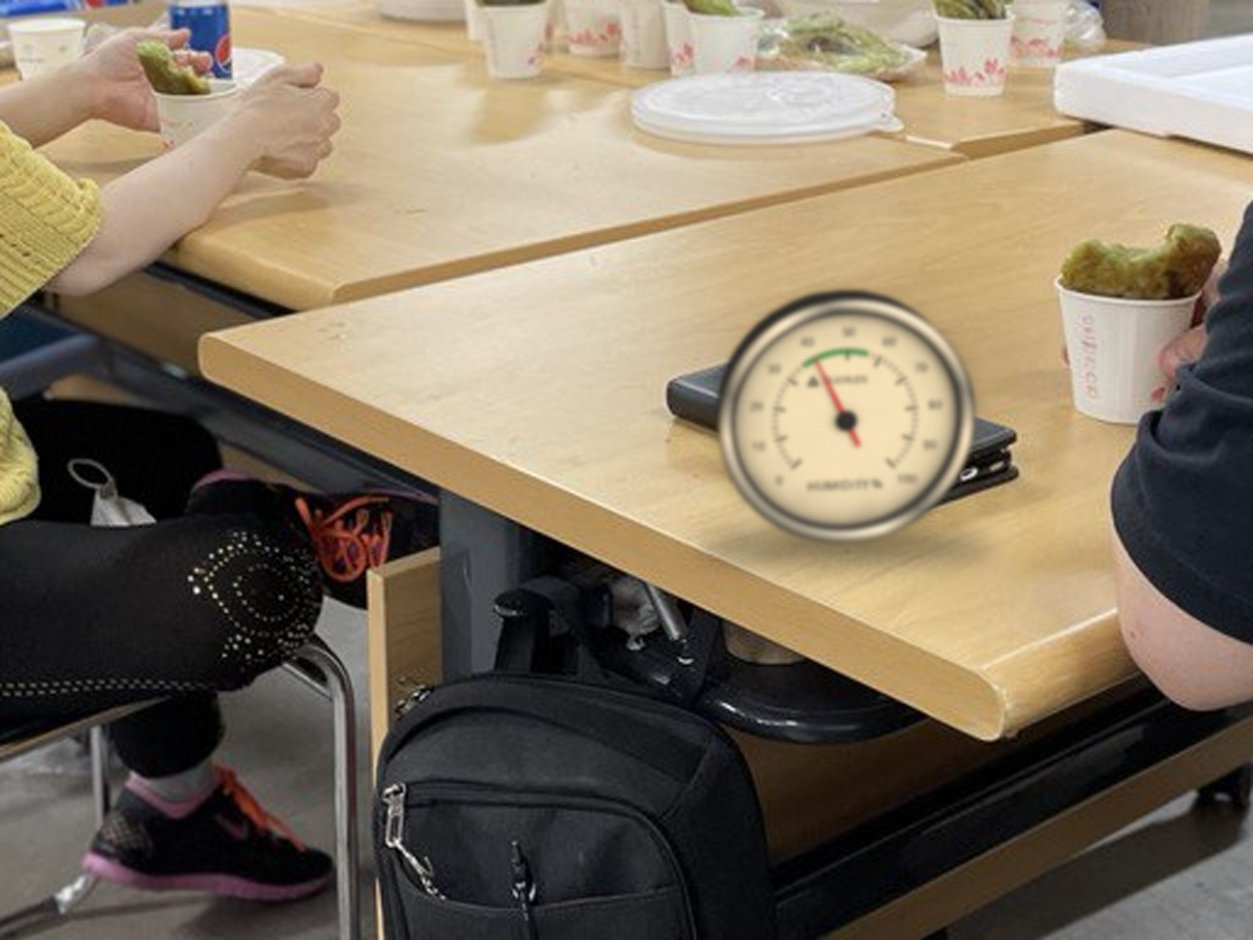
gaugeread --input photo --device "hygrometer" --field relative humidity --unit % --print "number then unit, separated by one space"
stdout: 40 %
